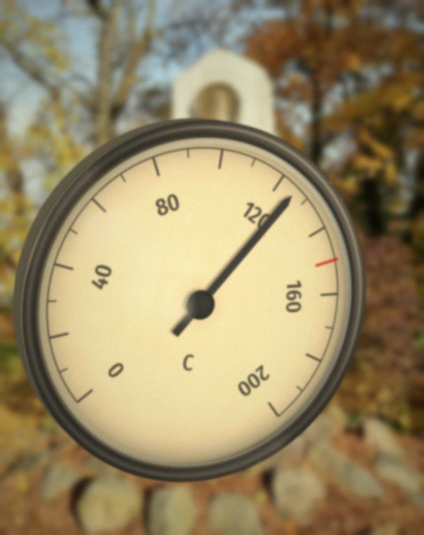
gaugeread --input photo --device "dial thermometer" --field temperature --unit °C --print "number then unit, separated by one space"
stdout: 125 °C
